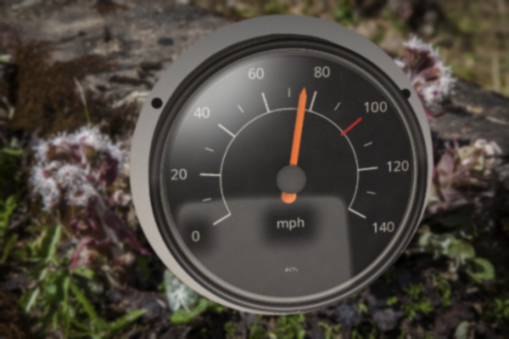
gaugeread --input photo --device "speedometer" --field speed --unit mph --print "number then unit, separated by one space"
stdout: 75 mph
